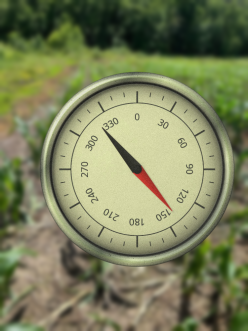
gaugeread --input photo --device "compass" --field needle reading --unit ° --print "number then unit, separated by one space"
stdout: 140 °
